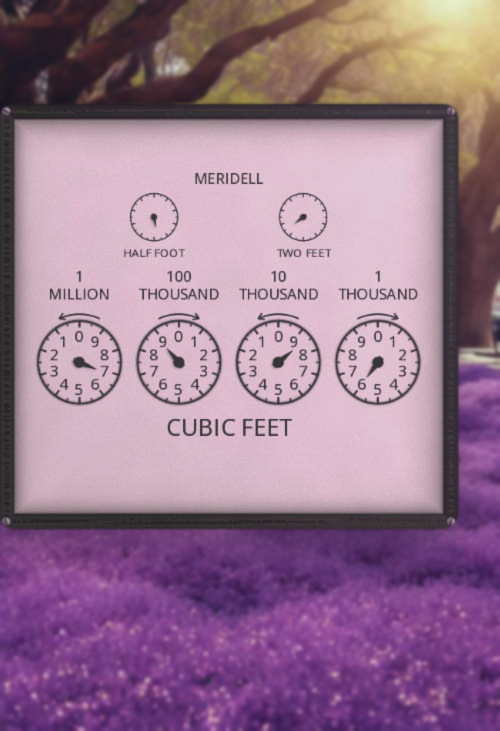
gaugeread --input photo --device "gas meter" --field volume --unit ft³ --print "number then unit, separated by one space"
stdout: 688600 ft³
